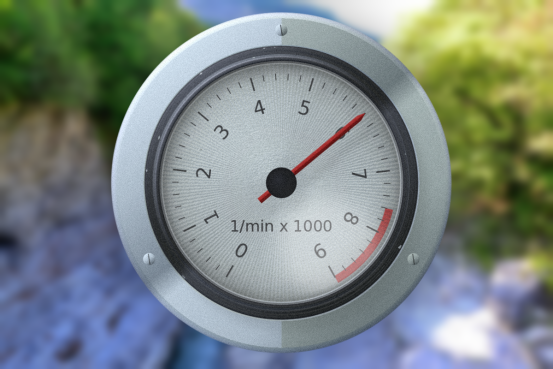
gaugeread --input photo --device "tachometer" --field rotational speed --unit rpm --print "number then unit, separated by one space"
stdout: 6000 rpm
